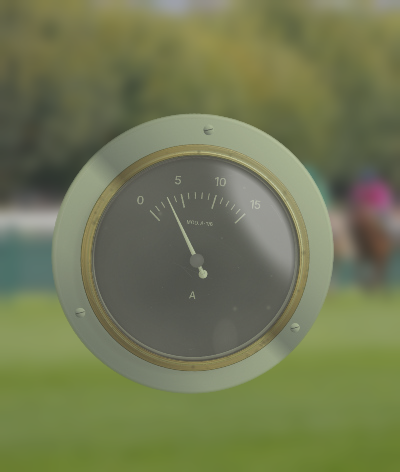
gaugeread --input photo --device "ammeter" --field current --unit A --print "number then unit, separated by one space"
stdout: 3 A
